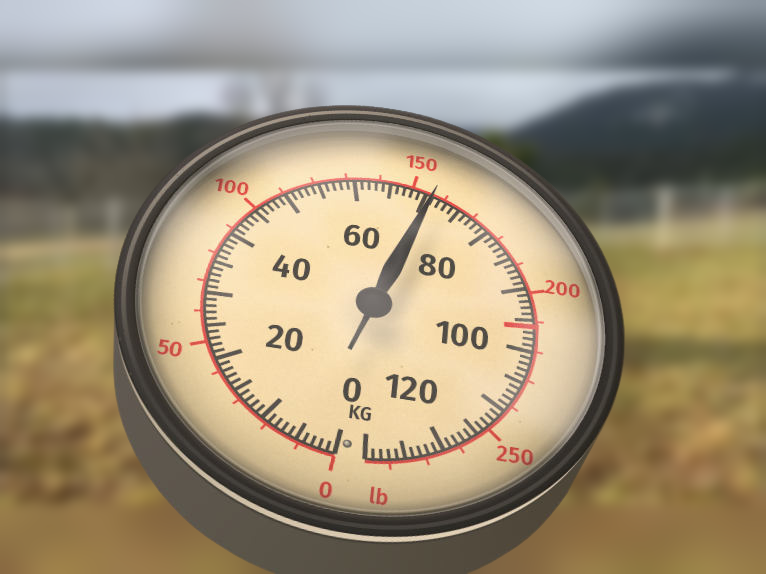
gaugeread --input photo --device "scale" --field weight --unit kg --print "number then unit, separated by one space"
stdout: 71 kg
